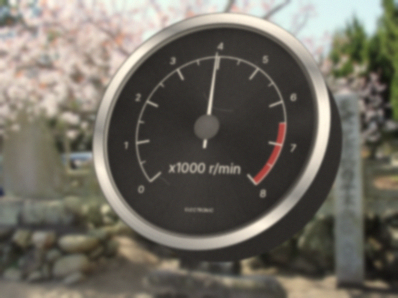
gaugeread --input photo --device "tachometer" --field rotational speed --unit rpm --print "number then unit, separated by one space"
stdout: 4000 rpm
